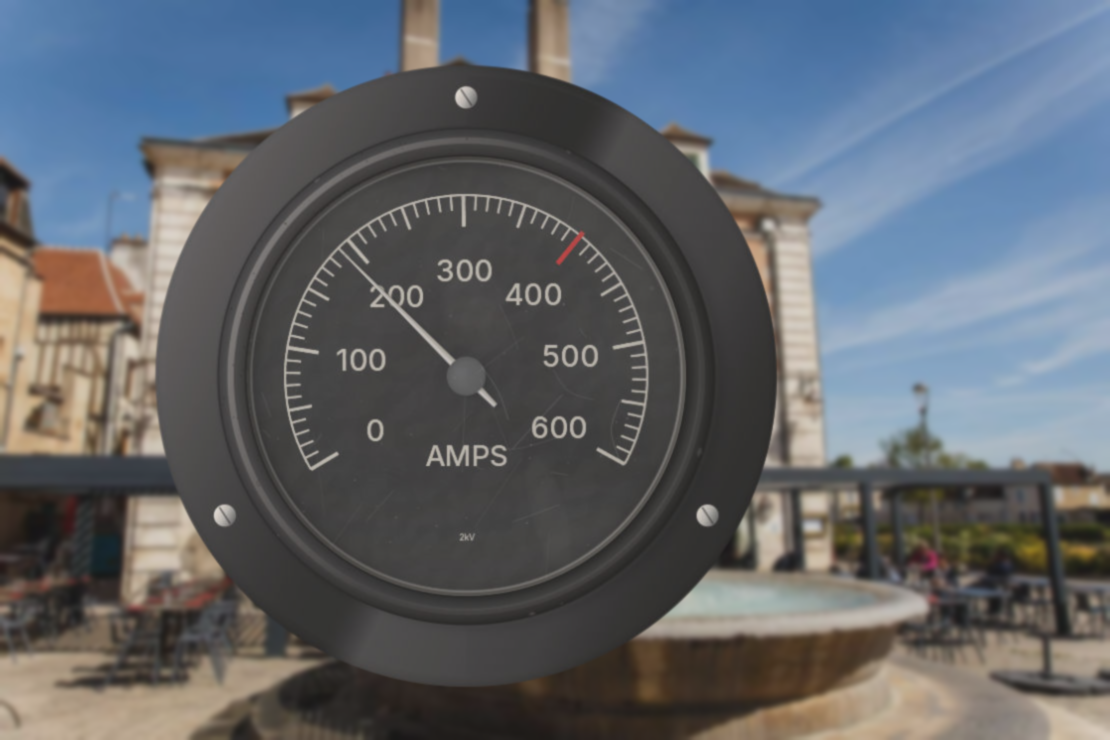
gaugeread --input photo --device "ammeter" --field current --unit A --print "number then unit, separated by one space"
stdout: 190 A
